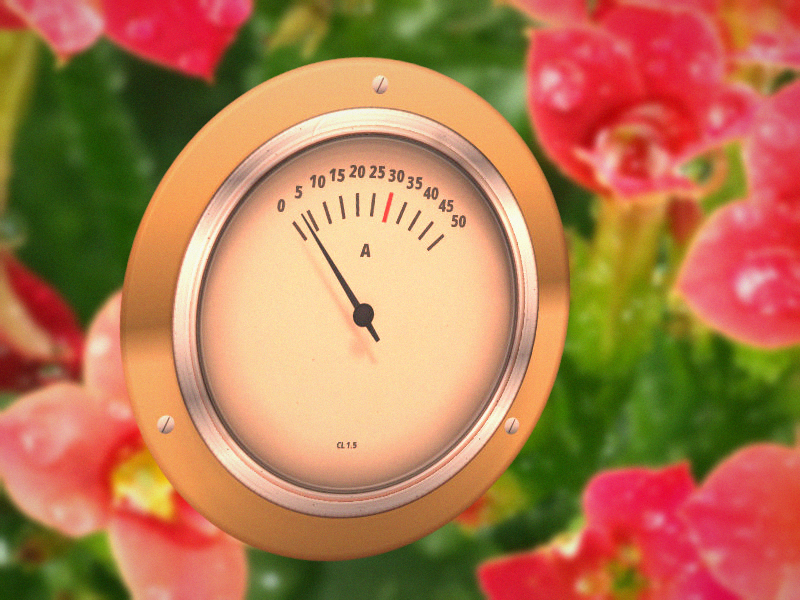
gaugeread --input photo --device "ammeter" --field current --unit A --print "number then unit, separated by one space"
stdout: 2.5 A
